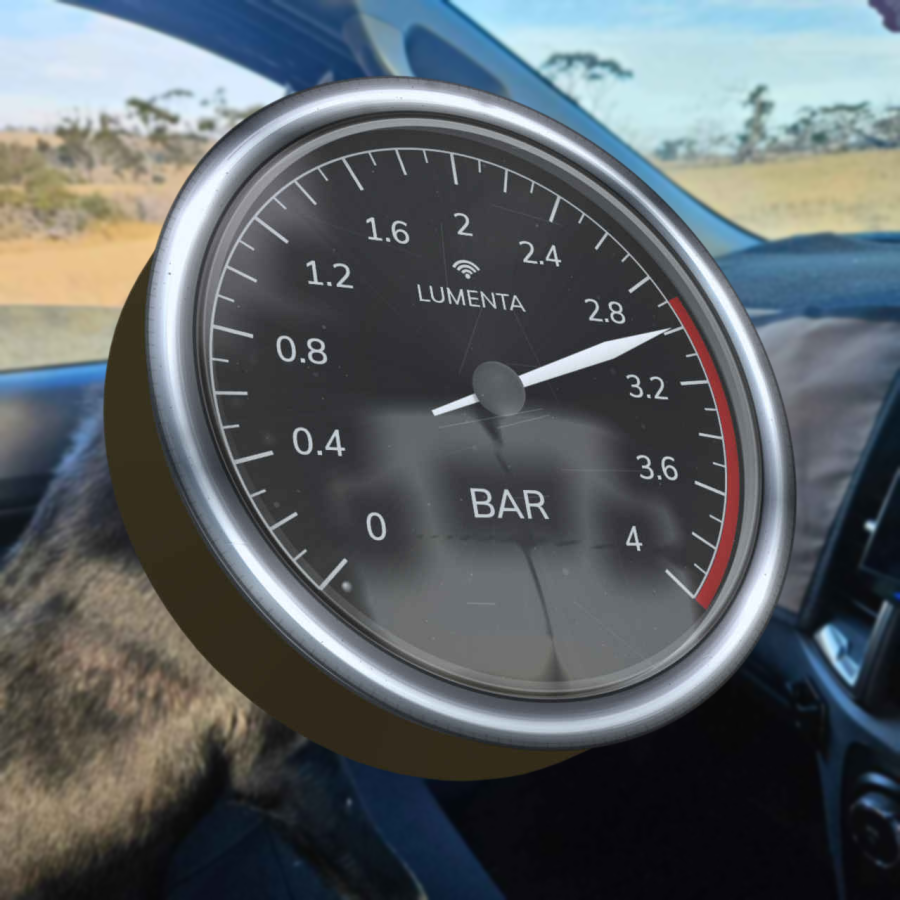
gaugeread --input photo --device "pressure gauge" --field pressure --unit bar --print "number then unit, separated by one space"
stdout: 3 bar
